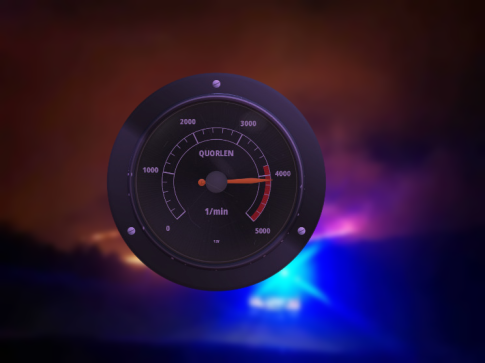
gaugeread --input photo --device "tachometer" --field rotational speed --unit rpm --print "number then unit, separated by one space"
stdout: 4100 rpm
